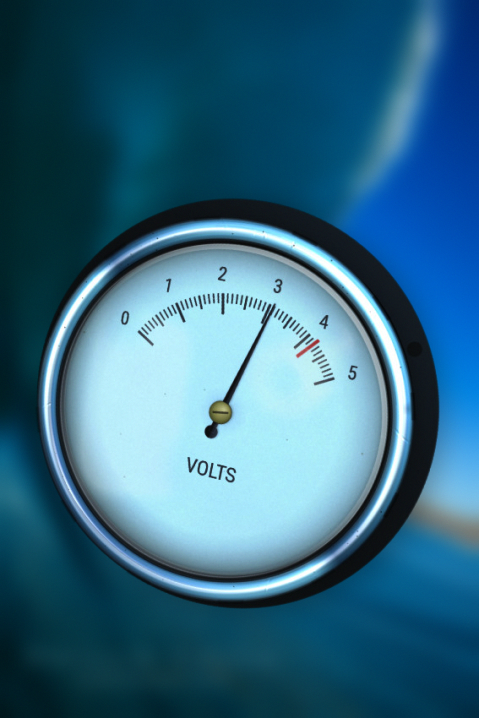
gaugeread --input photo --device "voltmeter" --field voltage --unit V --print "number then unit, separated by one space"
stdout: 3.1 V
